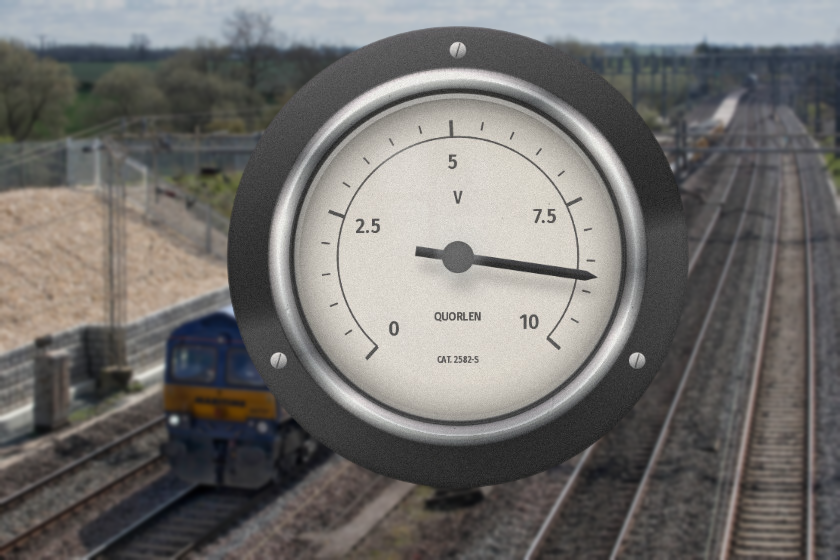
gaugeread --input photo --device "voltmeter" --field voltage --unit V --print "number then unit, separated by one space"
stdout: 8.75 V
